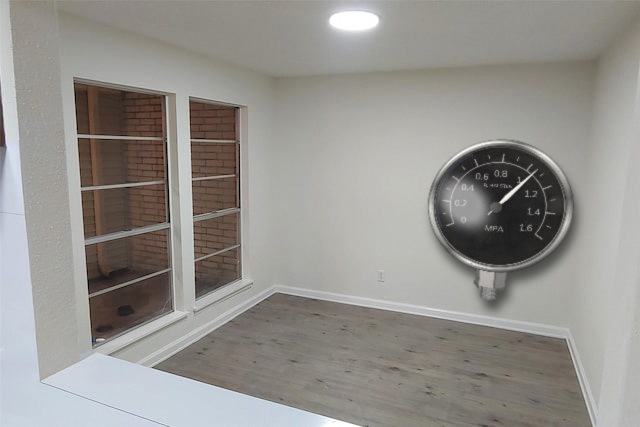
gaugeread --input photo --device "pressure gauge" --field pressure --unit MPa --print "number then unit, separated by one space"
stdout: 1.05 MPa
